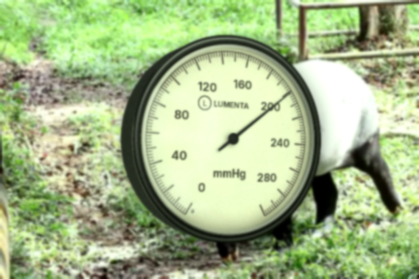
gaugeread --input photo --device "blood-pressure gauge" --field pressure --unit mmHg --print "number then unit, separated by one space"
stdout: 200 mmHg
